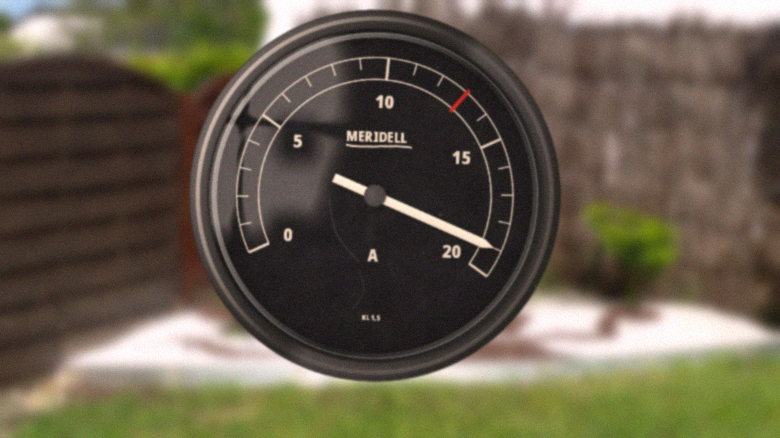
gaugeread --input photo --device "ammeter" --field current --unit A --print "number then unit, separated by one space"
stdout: 19 A
